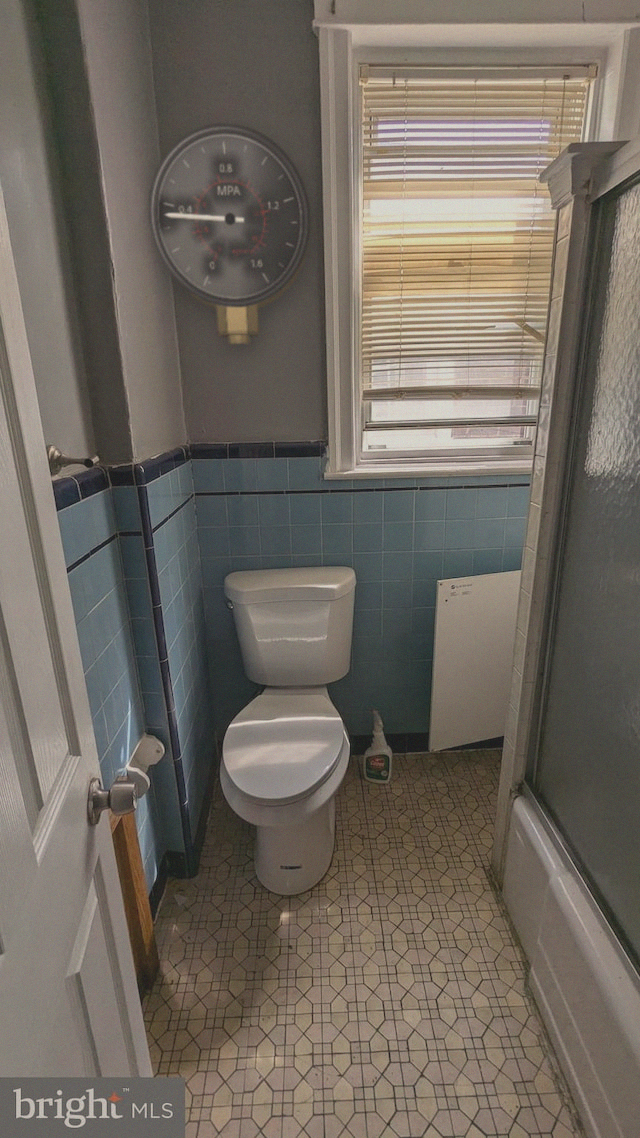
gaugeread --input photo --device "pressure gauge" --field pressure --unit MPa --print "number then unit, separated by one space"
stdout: 0.35 MPa
